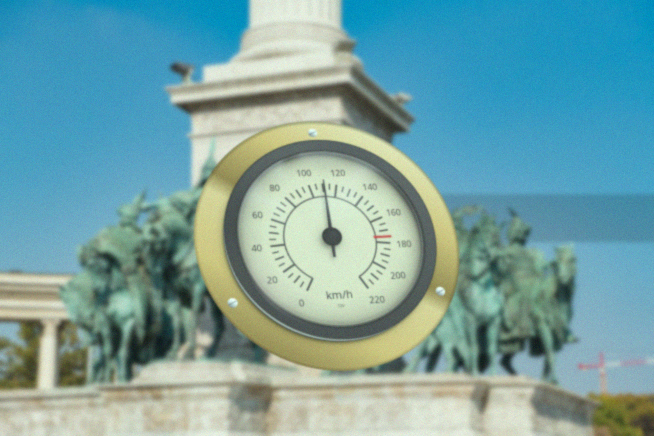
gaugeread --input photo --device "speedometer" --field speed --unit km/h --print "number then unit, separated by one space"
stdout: 110 km/h
